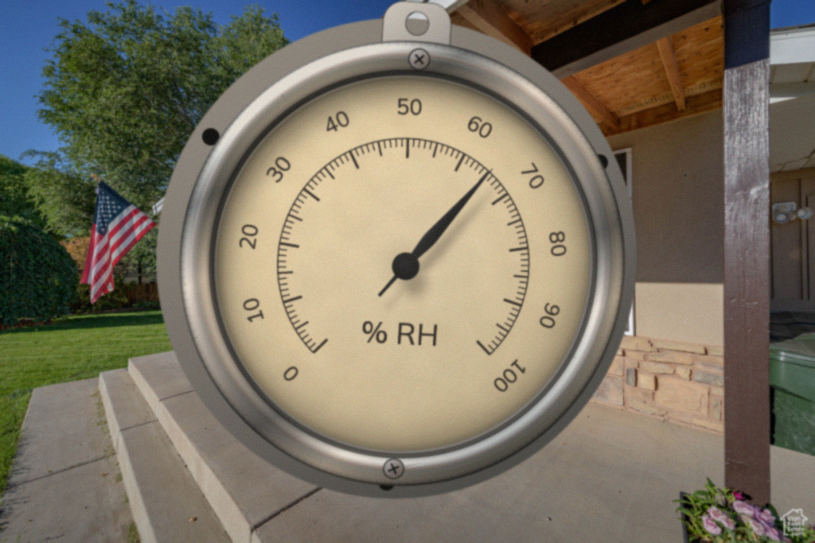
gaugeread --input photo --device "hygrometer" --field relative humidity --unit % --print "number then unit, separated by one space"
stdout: 65 %
